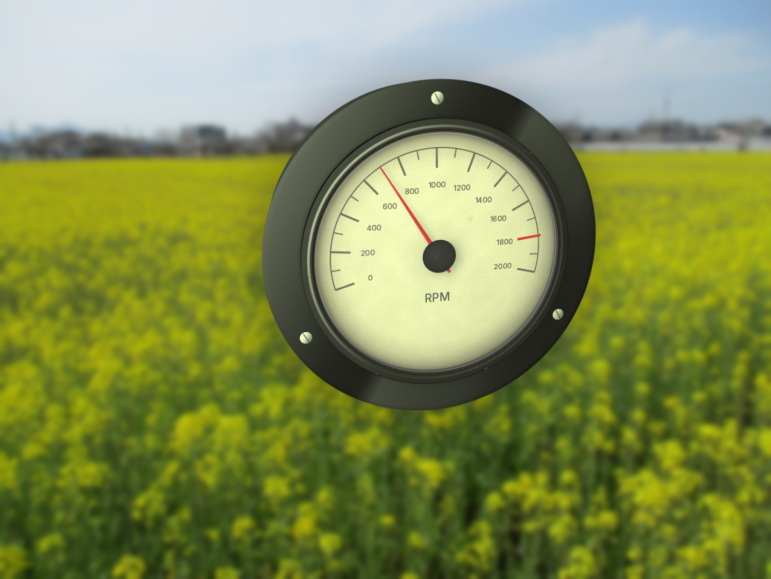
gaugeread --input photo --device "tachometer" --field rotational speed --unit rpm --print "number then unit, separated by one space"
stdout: 700 rpm
